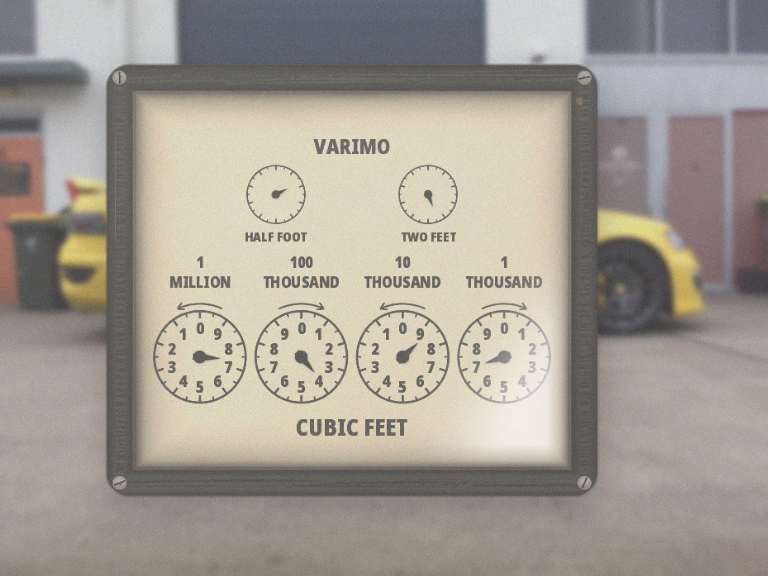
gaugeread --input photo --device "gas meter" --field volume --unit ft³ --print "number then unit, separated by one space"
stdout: 738700 ft³
